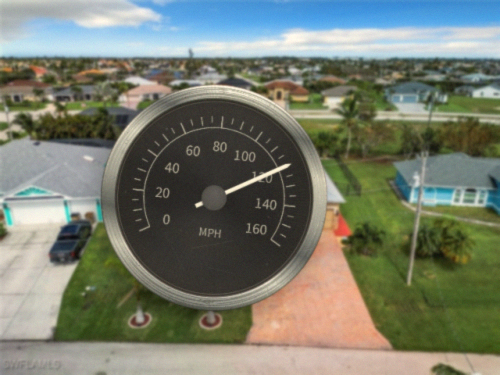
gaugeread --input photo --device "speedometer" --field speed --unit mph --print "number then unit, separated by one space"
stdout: 120 mph
